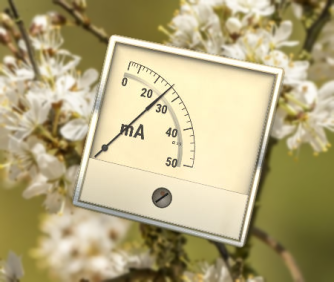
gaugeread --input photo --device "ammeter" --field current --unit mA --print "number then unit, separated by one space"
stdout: 26 mA
